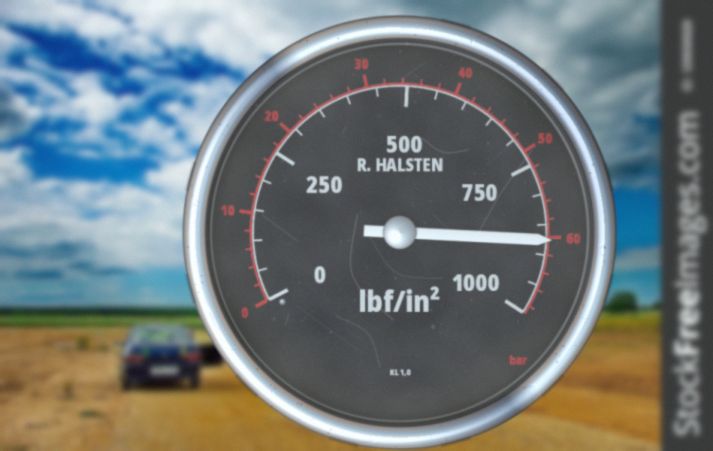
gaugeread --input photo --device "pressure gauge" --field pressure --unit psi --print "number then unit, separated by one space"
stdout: 875 psi
